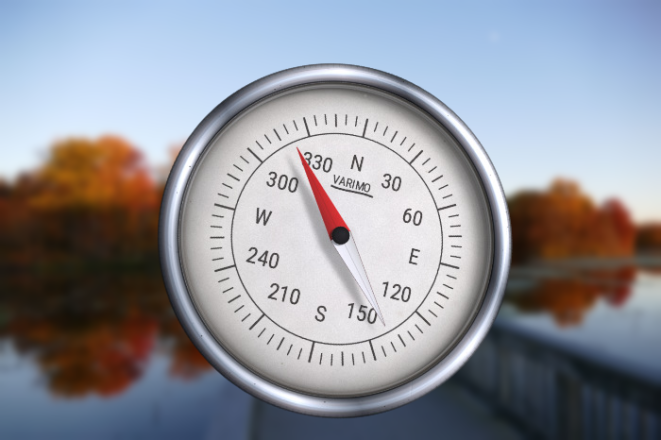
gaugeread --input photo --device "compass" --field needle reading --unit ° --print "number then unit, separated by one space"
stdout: 320 °
